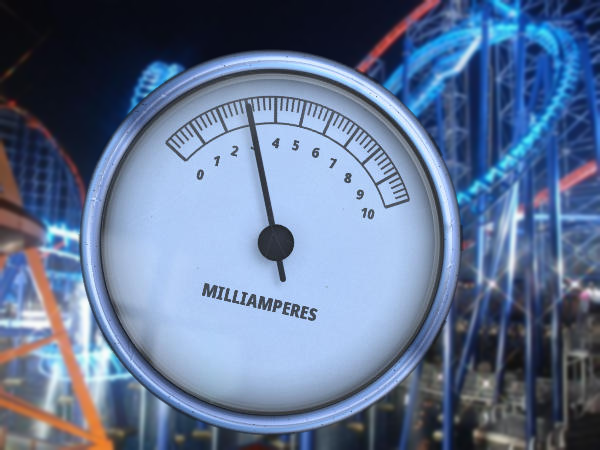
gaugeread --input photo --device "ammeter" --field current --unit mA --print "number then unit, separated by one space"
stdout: 3 mA
